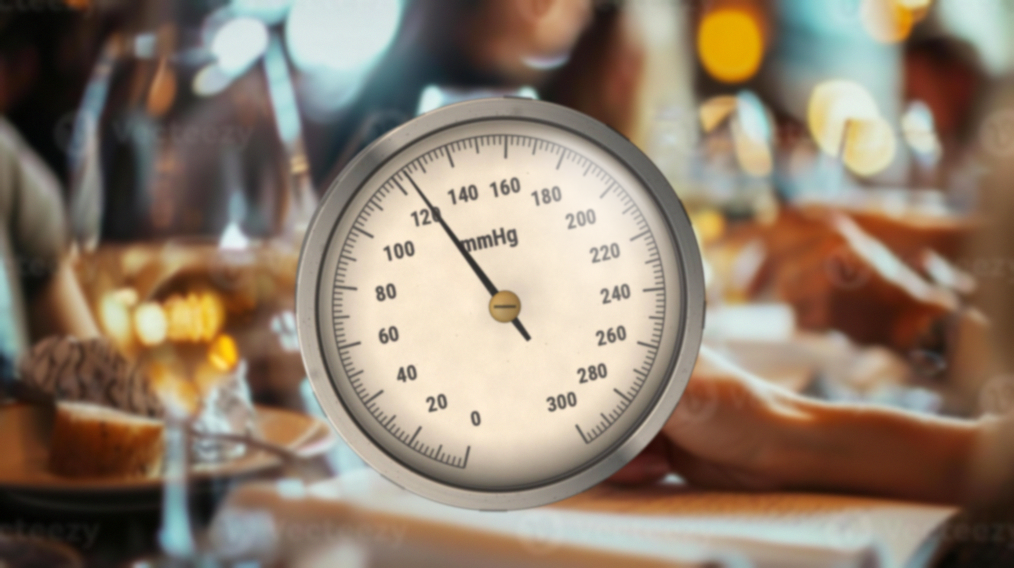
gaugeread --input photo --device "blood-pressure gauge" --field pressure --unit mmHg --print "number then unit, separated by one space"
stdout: 124 mmHg
